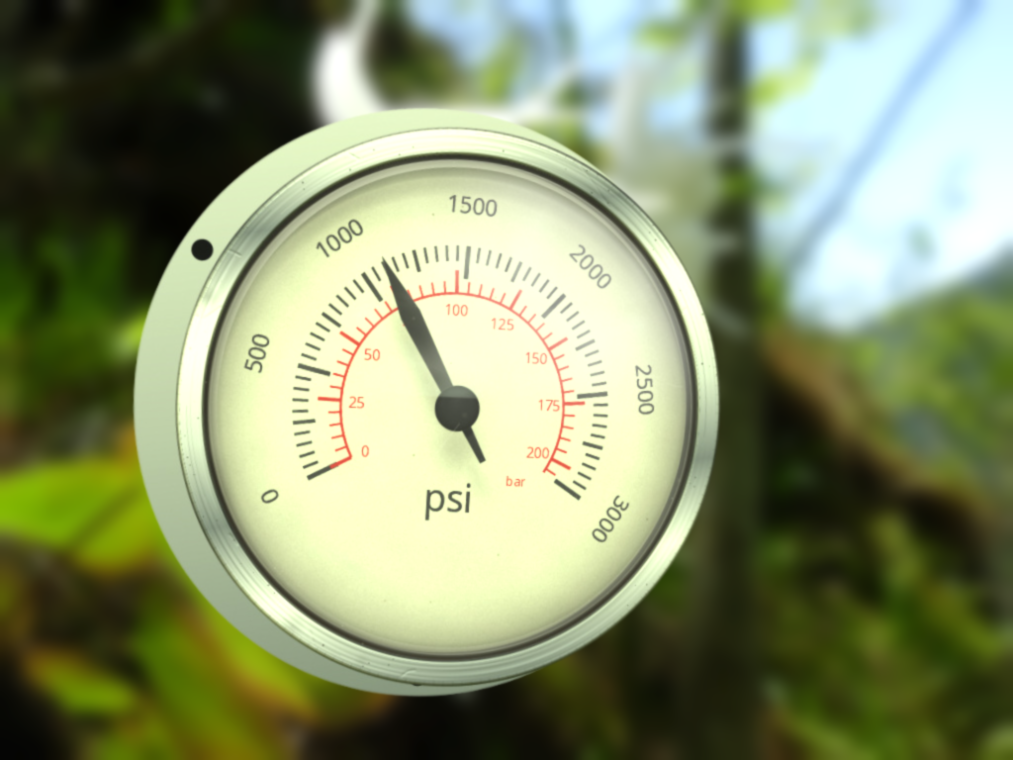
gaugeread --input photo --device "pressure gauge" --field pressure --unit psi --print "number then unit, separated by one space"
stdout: 1100 psi
